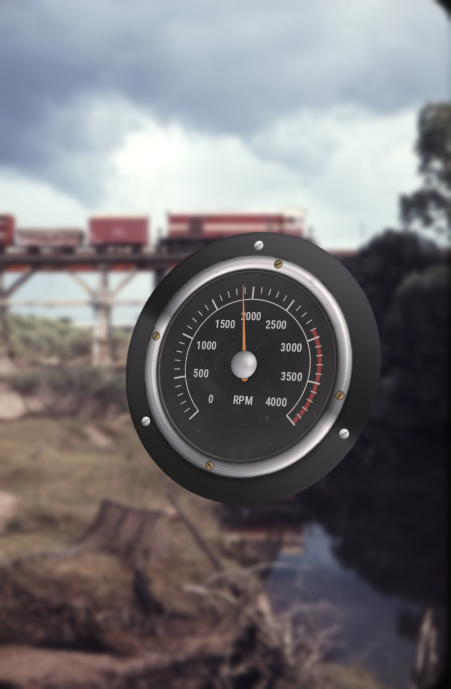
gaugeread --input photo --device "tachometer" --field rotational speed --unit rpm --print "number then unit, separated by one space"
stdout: 1900 rpm
